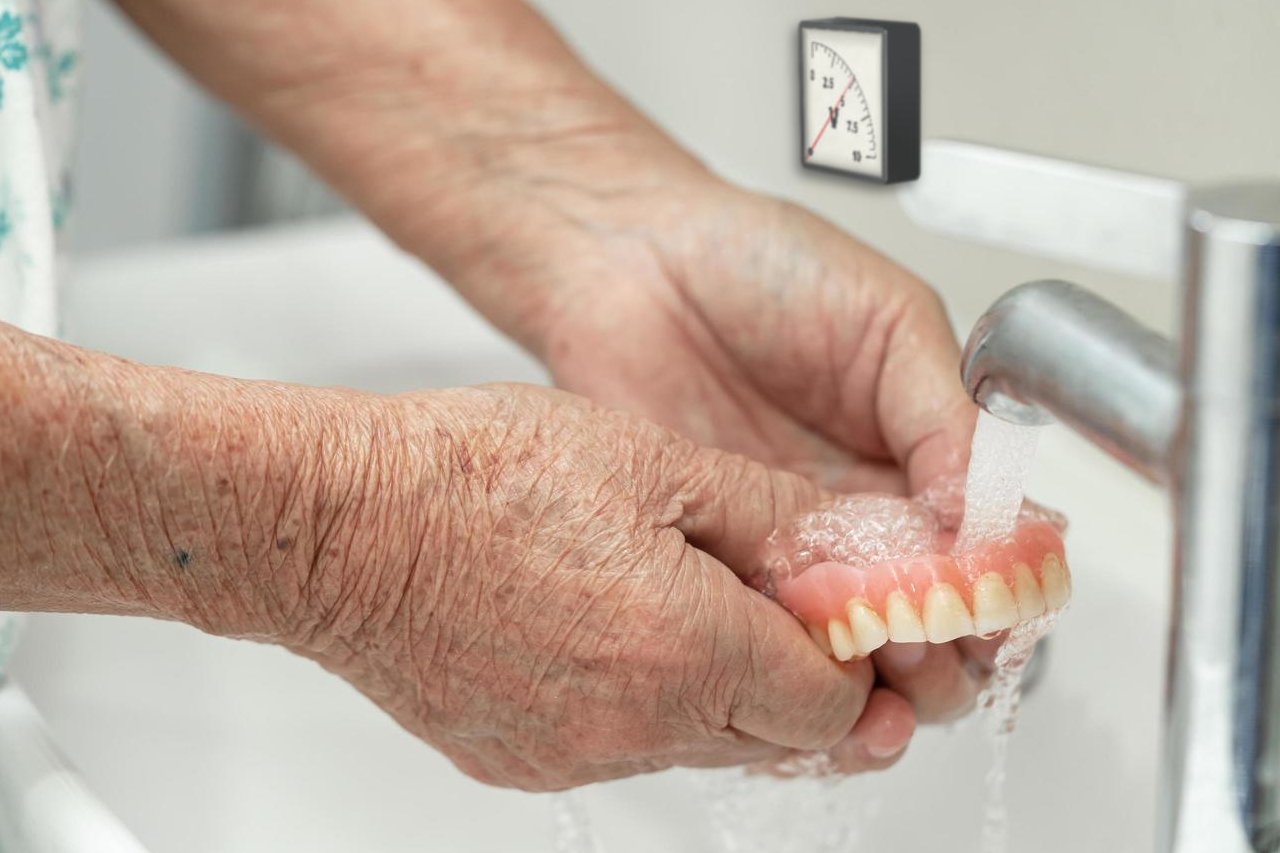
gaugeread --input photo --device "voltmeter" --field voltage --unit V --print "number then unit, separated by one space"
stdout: 5 V
